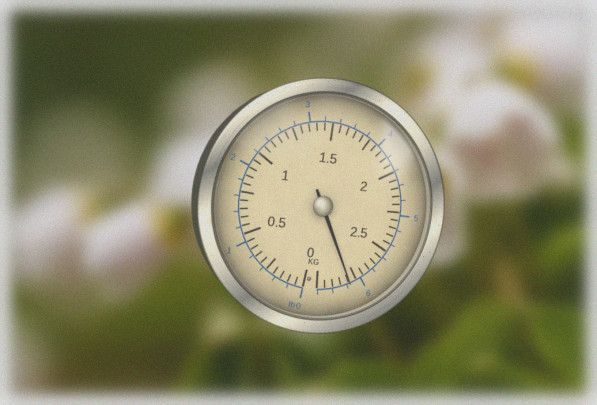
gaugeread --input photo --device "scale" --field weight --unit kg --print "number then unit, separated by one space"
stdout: 2.8 kg
